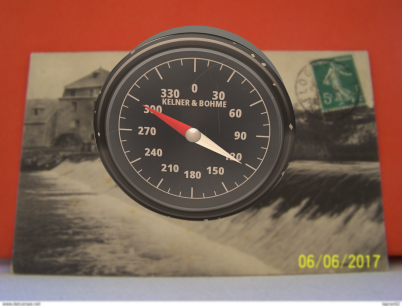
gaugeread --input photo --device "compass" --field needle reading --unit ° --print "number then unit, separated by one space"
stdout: 300 °
